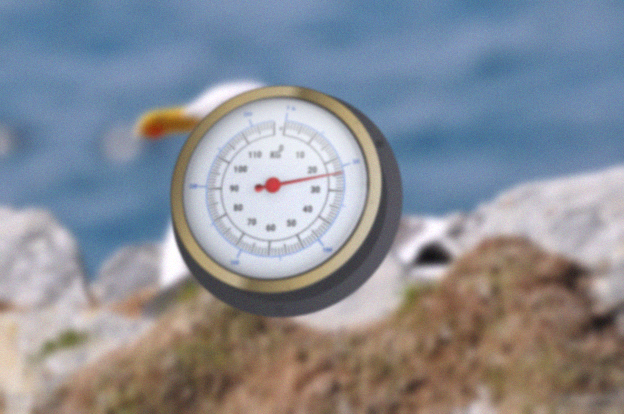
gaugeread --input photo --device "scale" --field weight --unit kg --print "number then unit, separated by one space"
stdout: 25 kg
